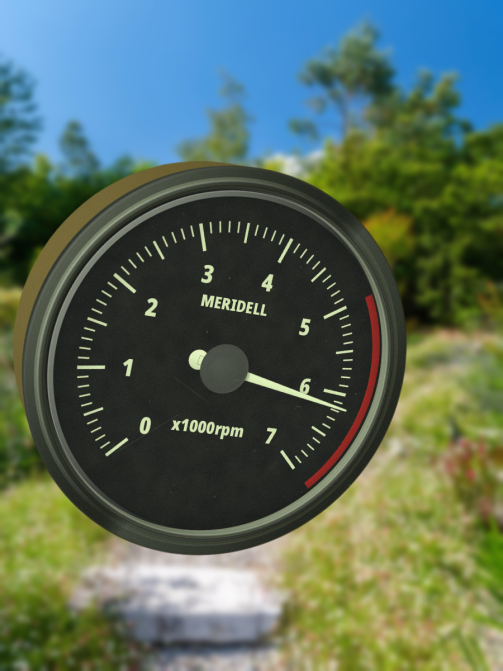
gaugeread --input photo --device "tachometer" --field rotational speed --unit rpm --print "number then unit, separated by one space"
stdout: 6150 rpm
